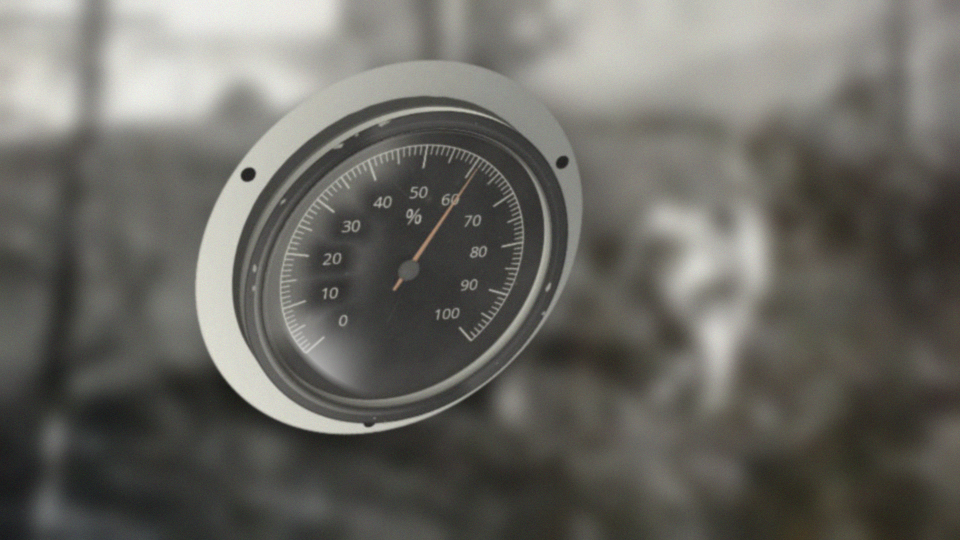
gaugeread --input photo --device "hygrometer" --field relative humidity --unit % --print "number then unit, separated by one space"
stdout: 60 %
